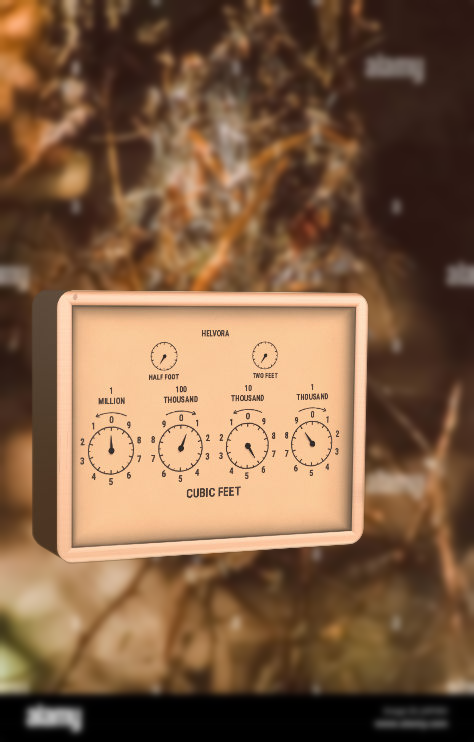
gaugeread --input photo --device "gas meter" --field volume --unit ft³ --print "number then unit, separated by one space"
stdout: 5900 ft³
